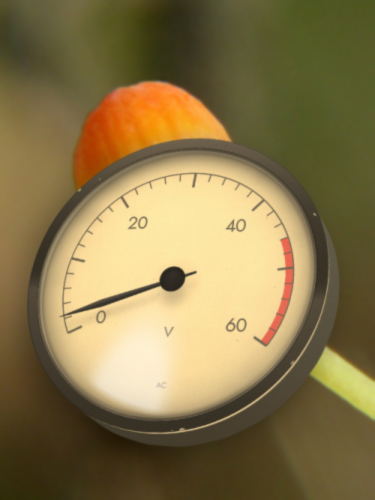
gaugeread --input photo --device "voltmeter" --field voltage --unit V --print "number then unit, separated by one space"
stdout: 2 V
